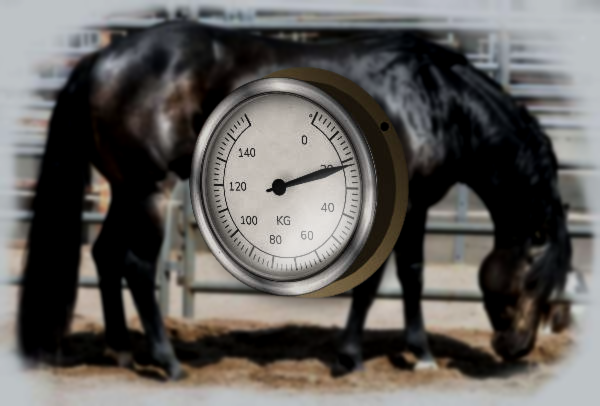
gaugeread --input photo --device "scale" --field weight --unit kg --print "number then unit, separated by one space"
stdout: 22 kg
